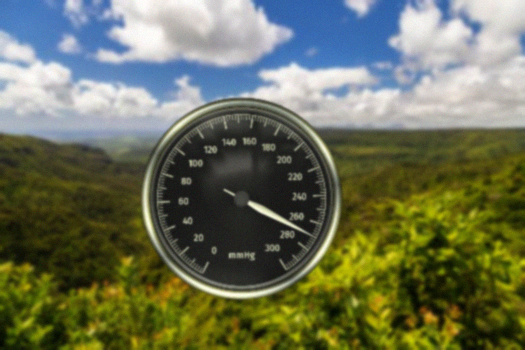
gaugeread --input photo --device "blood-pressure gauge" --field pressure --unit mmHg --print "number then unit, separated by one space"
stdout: 270 mmHg
